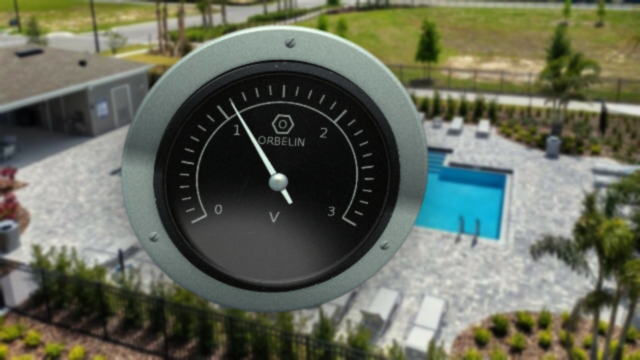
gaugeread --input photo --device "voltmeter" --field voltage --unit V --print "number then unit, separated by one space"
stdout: 1.1 V
